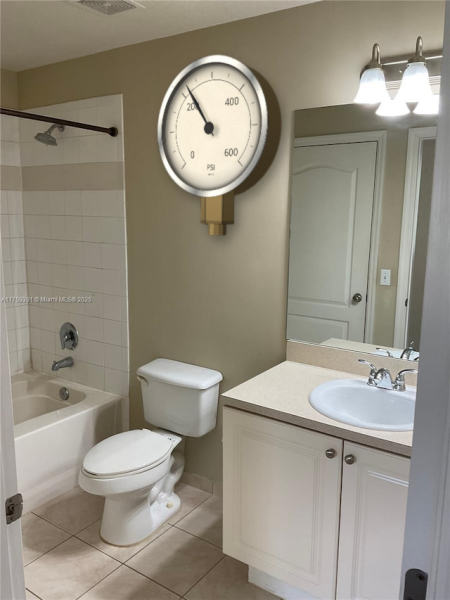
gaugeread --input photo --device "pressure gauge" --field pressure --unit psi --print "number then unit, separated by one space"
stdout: 225 psi
